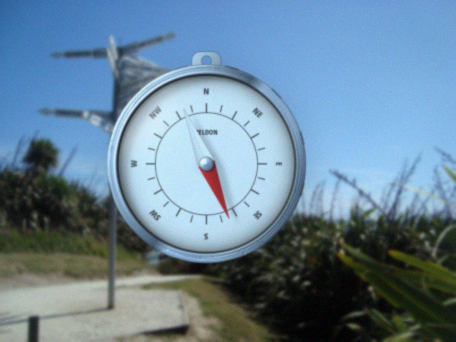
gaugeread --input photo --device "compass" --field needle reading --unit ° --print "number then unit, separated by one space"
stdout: 157.5 °
